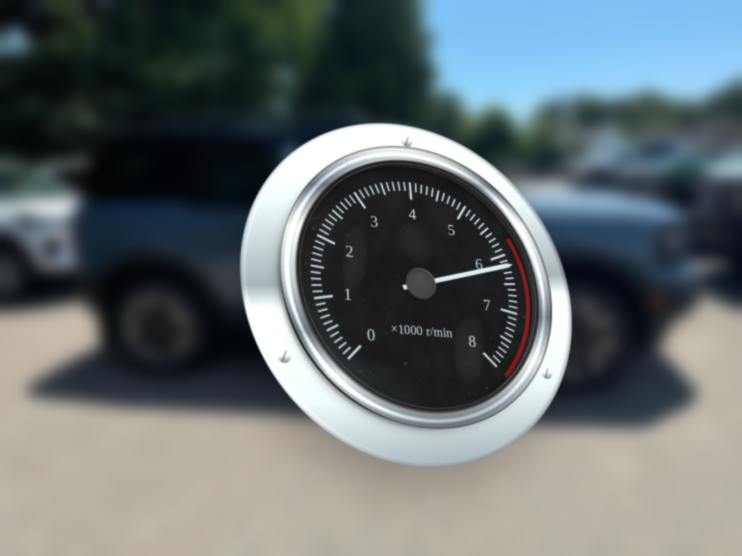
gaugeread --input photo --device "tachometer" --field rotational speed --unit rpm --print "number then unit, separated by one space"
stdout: 6200 rpm
